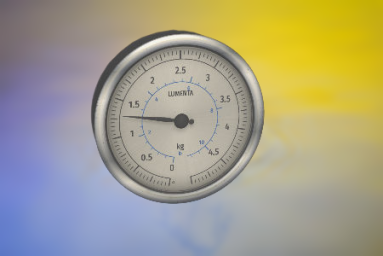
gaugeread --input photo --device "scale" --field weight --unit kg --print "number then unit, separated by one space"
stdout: 1.3 kg
